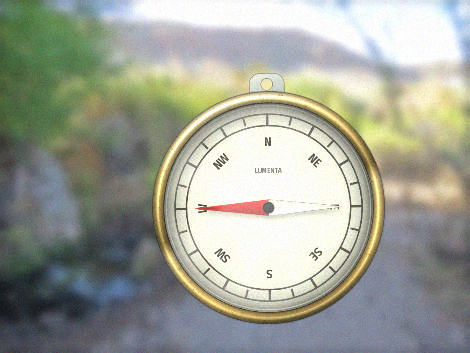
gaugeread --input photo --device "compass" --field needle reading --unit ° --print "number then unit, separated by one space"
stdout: 270 °
